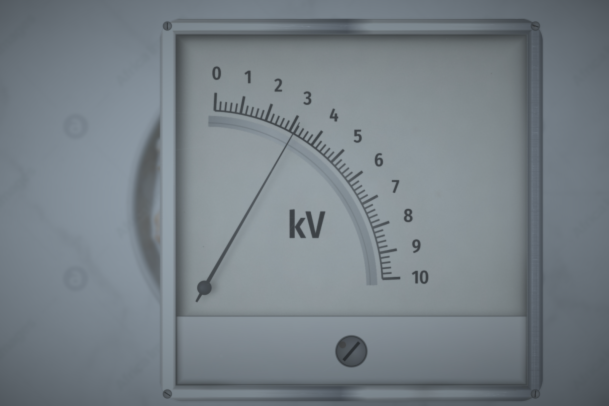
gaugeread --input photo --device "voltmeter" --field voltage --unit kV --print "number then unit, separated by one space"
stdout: 3.2 kV
